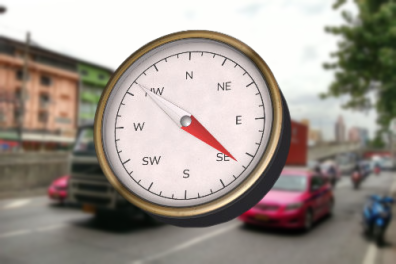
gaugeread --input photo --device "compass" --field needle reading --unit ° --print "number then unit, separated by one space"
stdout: 130 °
